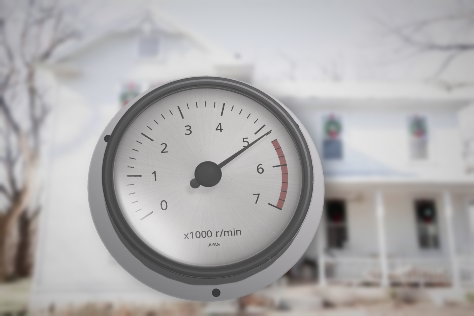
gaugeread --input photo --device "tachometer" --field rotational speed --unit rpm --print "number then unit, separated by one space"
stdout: 5200 rpm
